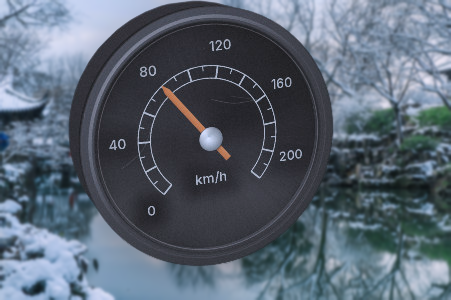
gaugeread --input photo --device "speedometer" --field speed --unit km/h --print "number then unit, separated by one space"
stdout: 80 km/h
